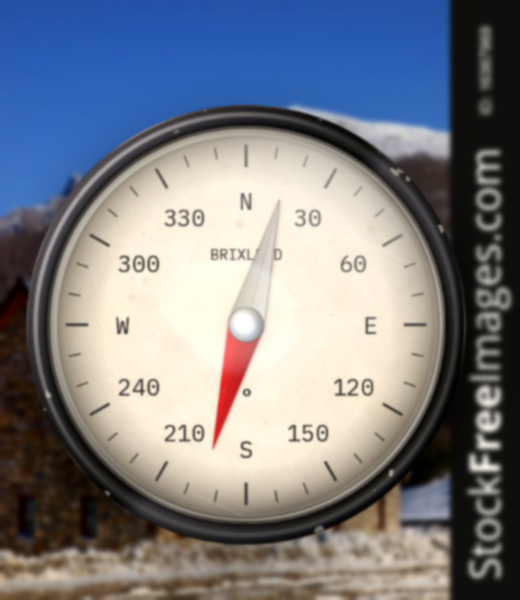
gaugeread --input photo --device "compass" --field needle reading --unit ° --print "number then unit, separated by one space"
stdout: 195 °
